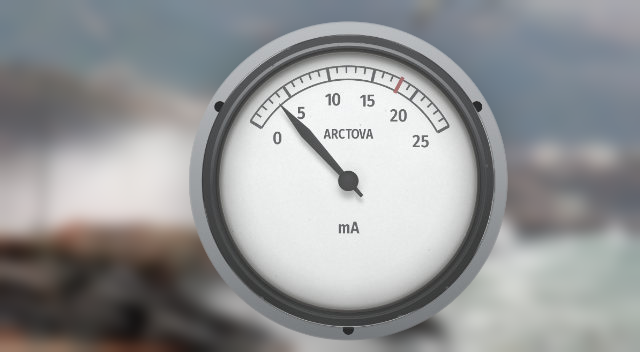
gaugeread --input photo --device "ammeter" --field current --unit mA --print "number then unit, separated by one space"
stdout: 3.5 mA
